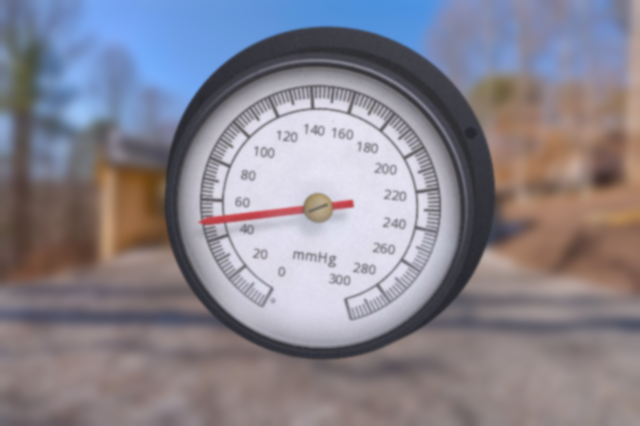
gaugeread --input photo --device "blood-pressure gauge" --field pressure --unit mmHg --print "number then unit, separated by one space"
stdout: 50 mmHg
